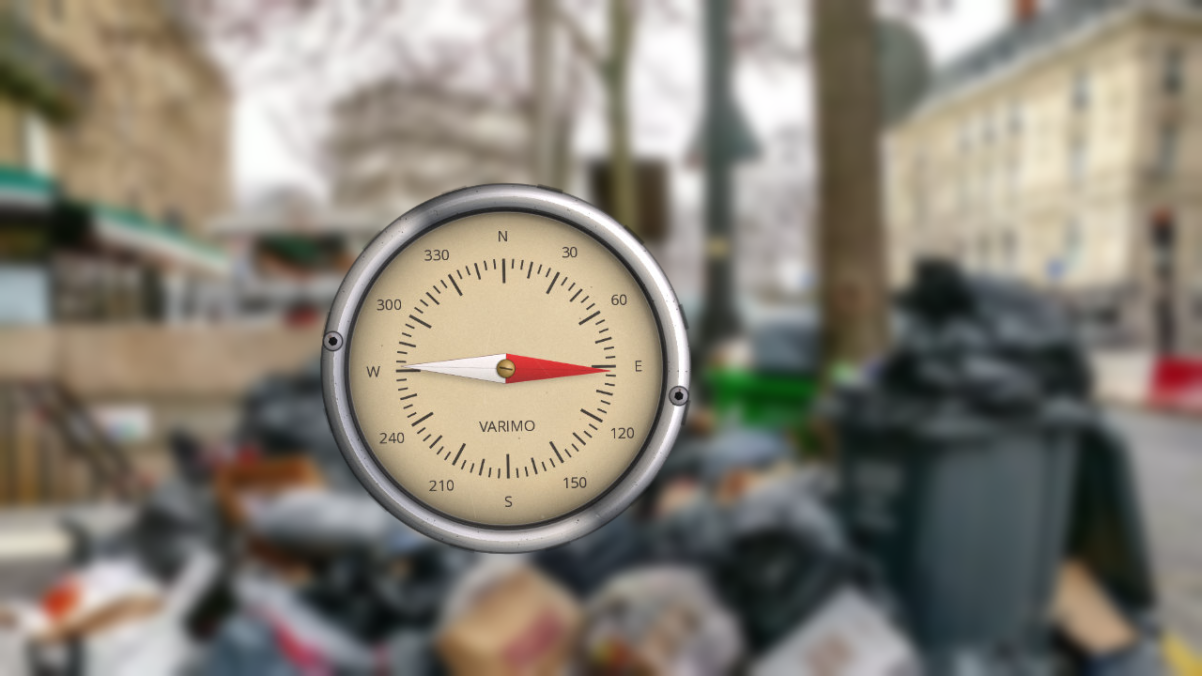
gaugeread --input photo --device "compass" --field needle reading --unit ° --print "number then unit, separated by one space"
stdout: 92.5 °
